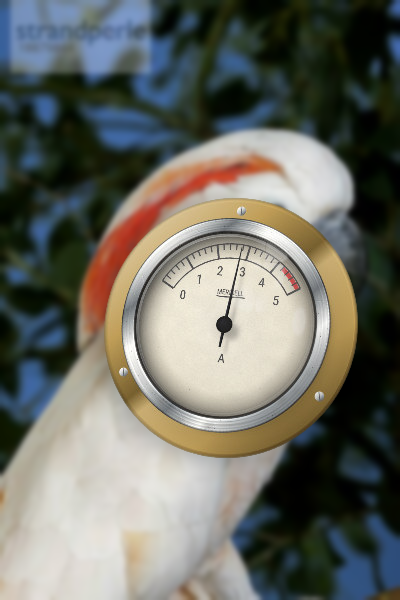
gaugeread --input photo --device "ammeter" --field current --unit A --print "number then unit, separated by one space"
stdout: 2.8 A
